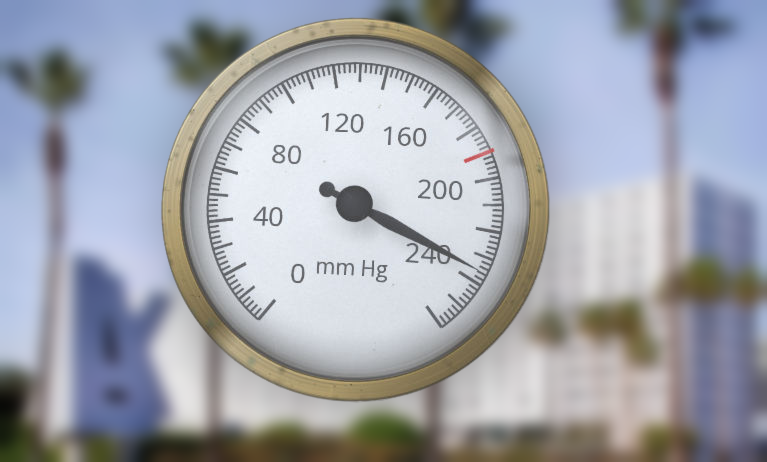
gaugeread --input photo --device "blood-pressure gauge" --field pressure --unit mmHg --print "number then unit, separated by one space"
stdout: 236 mmHg
